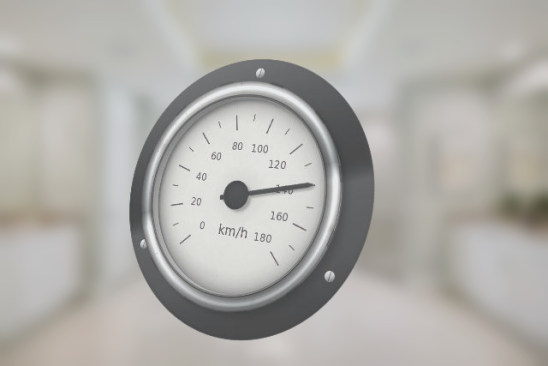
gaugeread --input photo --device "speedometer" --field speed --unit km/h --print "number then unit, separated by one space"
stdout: 140 km/h
